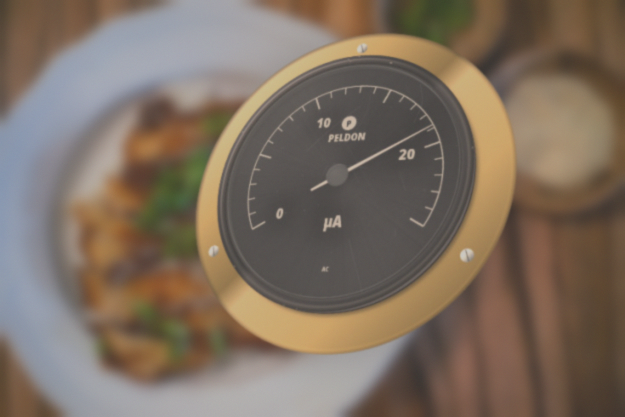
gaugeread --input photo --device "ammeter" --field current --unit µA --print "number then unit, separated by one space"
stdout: 19 µA
